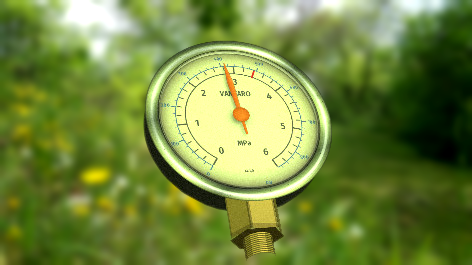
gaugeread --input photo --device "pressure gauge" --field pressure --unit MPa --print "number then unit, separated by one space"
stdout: 2.8 MPa
